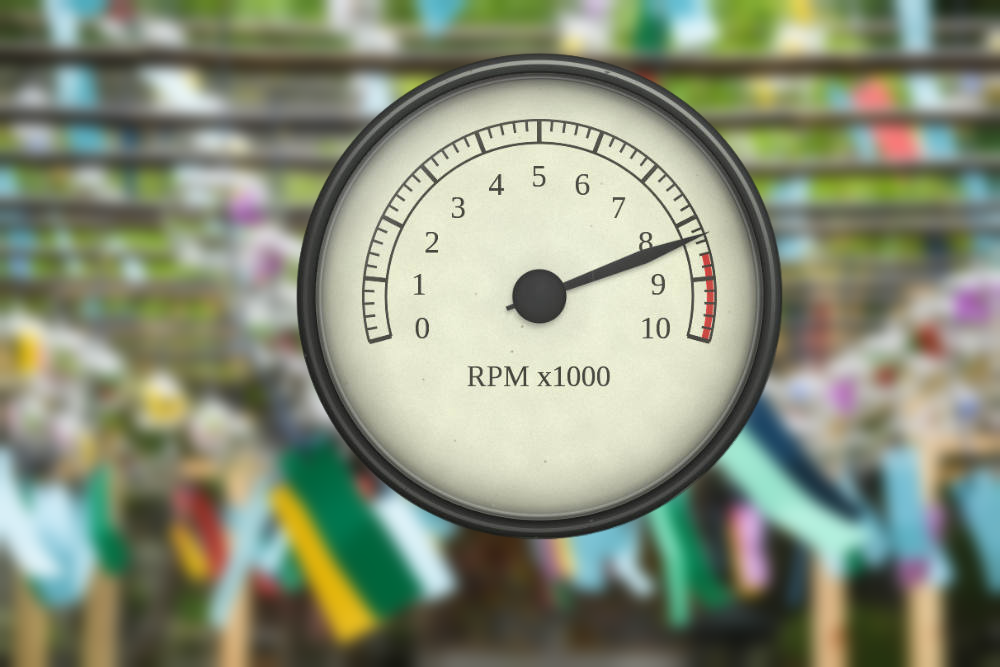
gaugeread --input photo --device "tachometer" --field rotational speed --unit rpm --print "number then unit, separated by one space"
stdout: 8300 rpm
